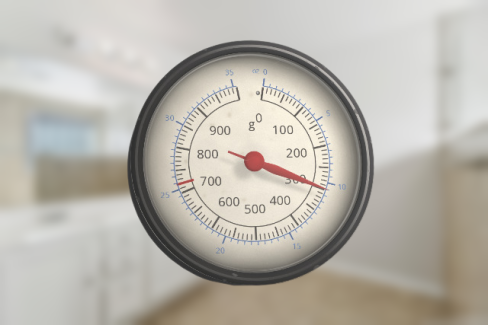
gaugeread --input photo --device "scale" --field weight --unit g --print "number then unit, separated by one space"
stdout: 300 g
